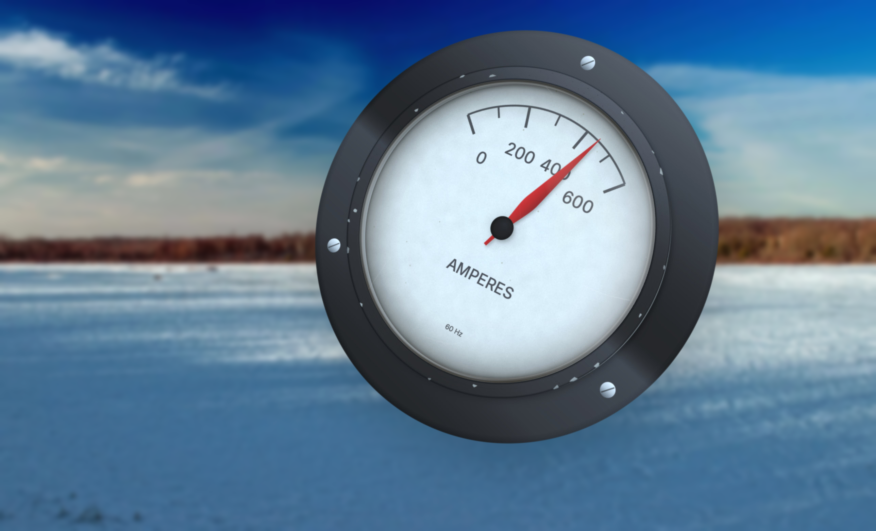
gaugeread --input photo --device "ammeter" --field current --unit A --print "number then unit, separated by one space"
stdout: 450 A
